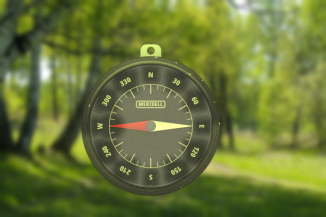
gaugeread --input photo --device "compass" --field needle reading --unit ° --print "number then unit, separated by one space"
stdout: 270 °
